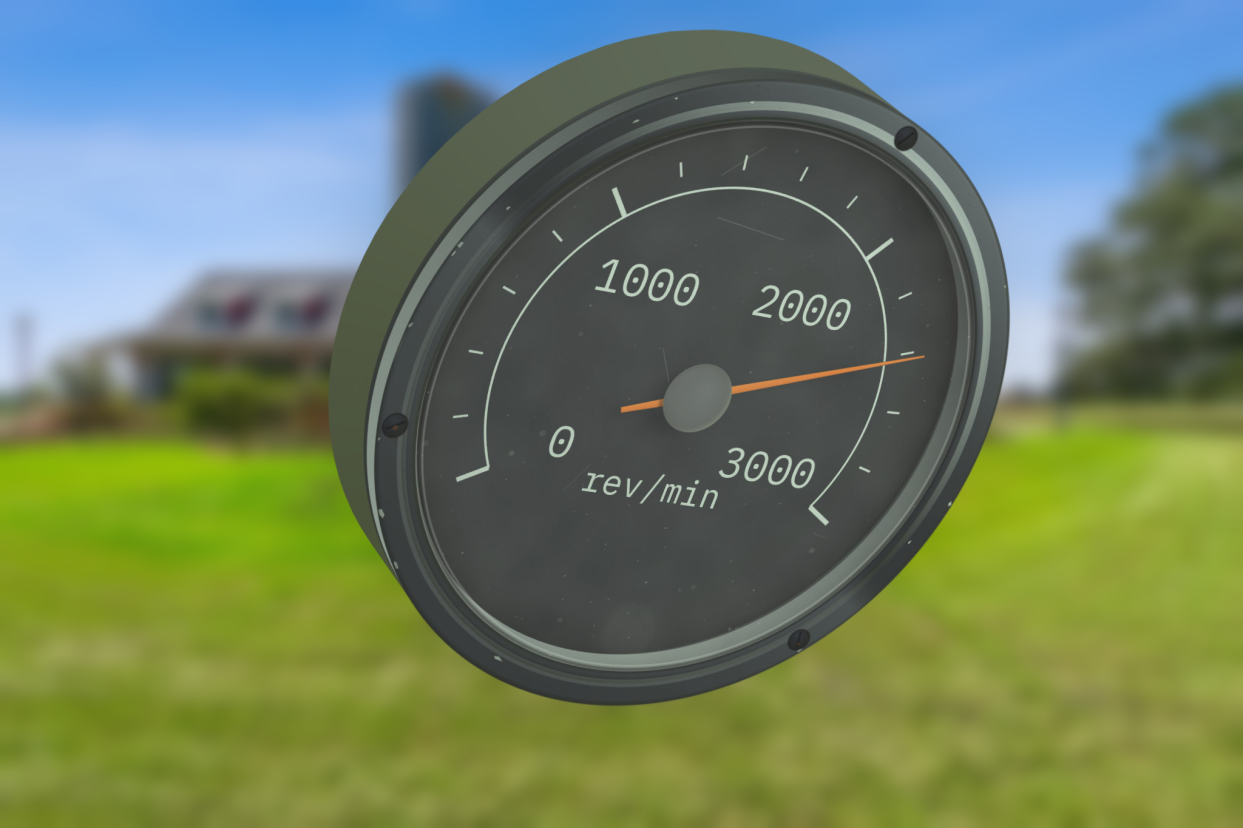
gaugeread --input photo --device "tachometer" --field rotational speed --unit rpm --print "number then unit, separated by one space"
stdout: 2400 rpm
